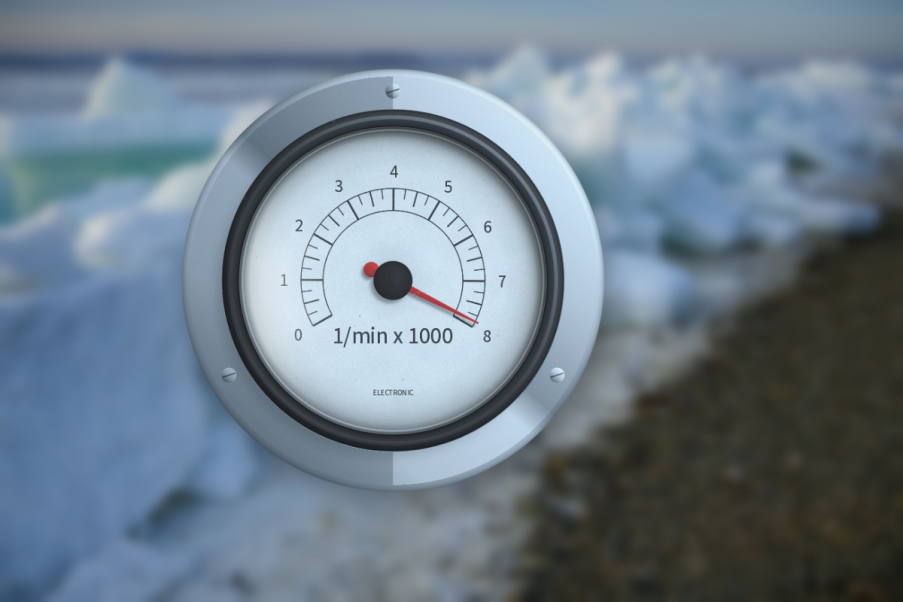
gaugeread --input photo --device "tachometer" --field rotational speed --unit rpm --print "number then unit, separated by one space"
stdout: 7875 rpm
